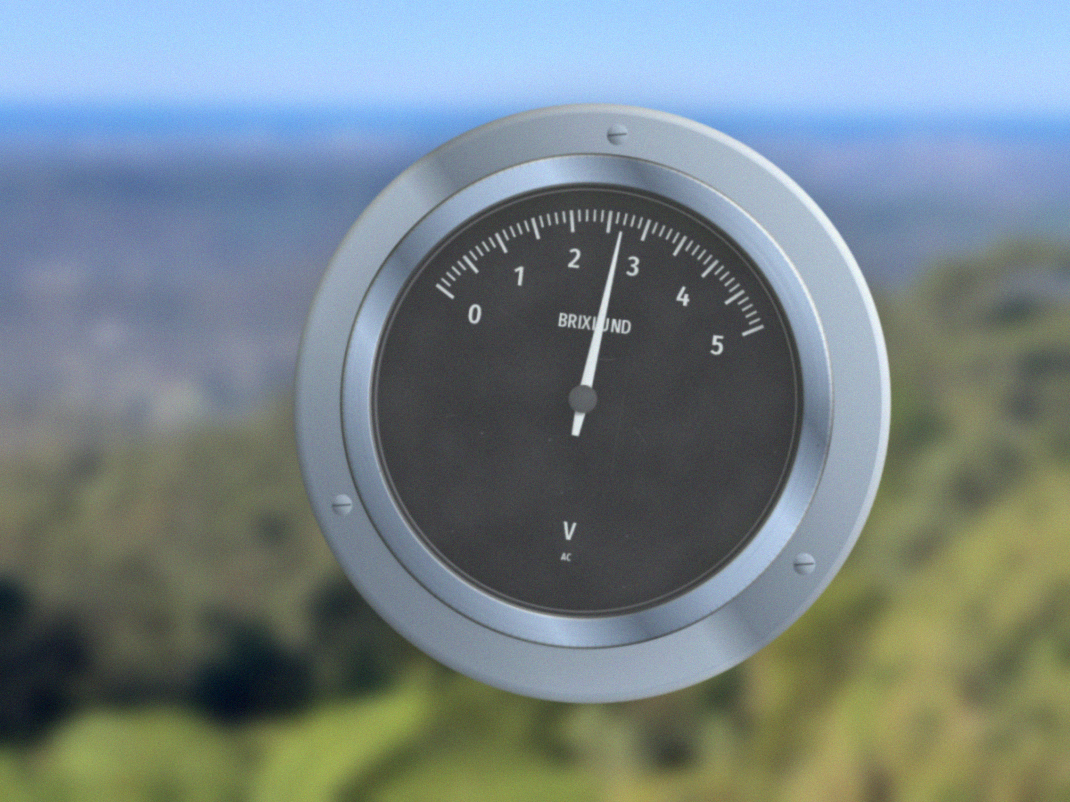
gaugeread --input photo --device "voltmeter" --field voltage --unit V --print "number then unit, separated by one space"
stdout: 2.7 V
